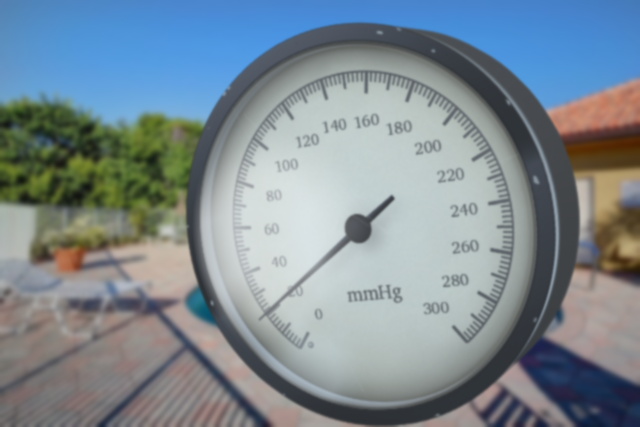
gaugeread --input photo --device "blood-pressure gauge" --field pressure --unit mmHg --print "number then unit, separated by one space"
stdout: 20 mmHg
